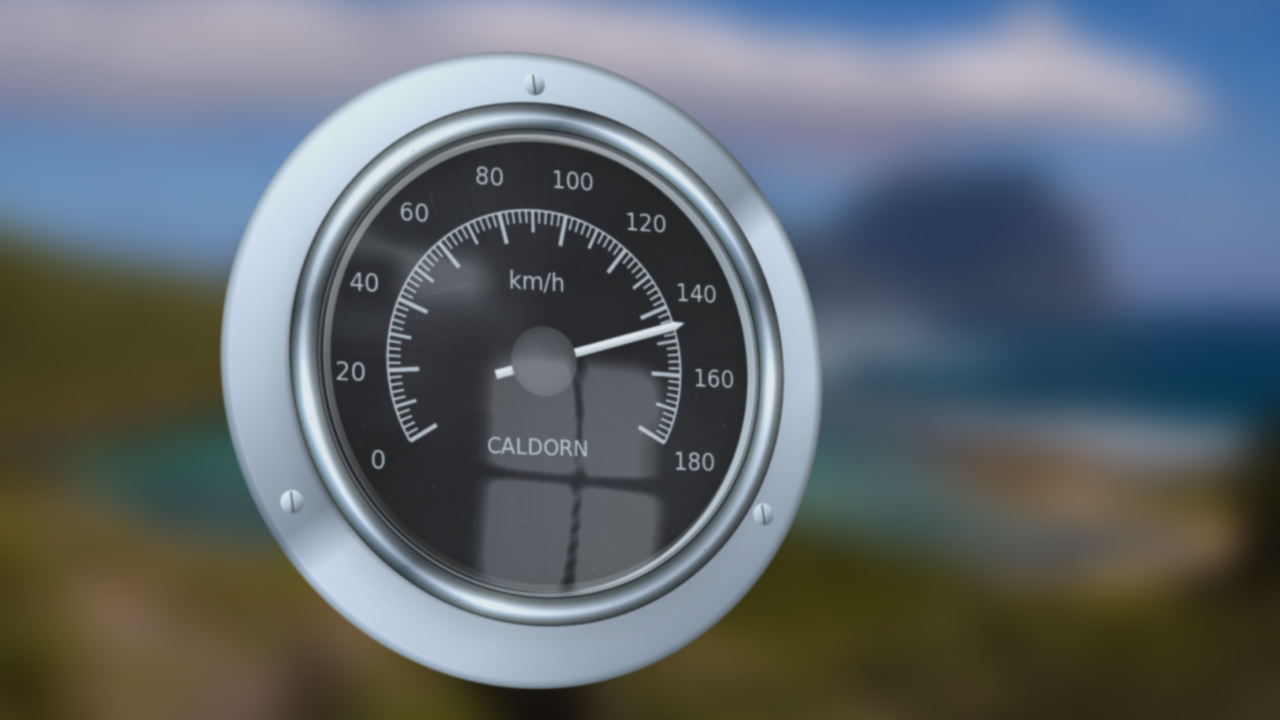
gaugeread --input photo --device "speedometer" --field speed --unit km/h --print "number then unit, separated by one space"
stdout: 146 km/h
